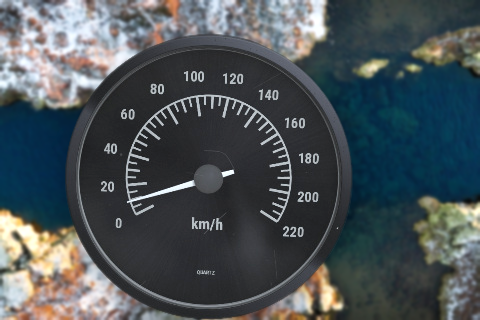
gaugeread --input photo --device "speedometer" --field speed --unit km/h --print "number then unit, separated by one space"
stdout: 10 km/h
